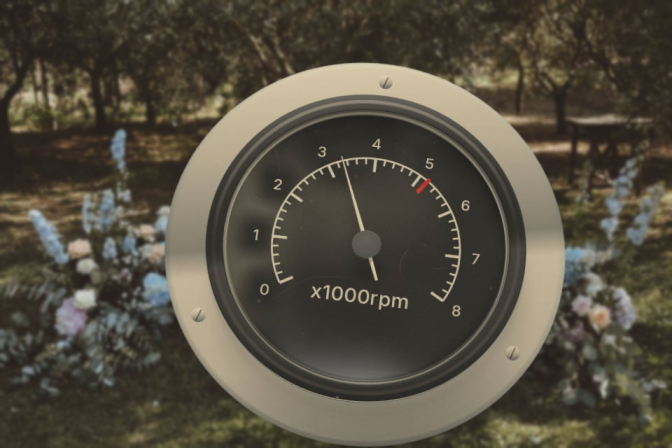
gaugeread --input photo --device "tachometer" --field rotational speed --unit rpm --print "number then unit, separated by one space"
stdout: 3300 rpm
